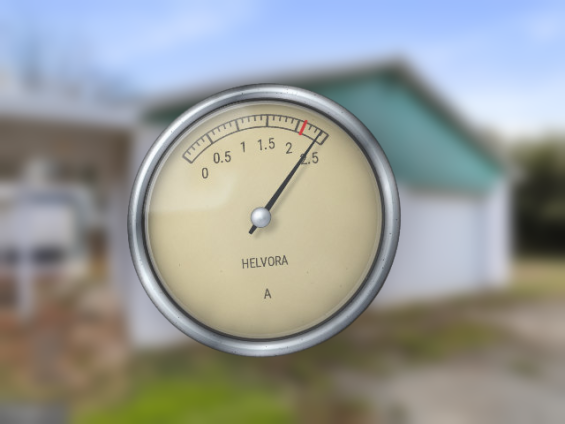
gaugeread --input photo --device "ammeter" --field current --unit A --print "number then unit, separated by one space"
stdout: 2.4 A
